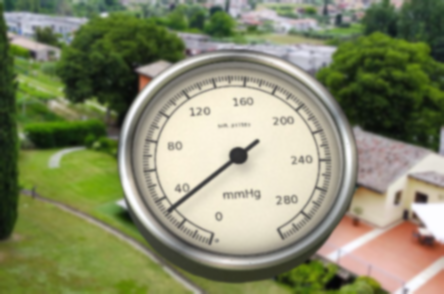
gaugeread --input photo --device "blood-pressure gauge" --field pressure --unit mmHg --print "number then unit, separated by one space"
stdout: 30 mmHg
